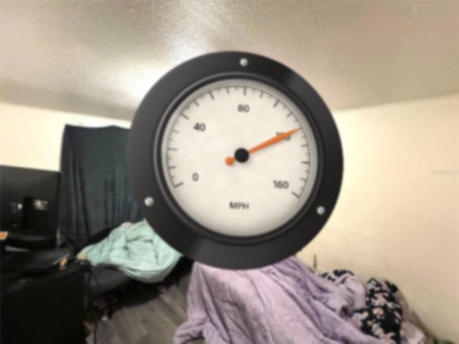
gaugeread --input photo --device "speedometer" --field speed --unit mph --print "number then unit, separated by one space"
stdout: 120 mph
